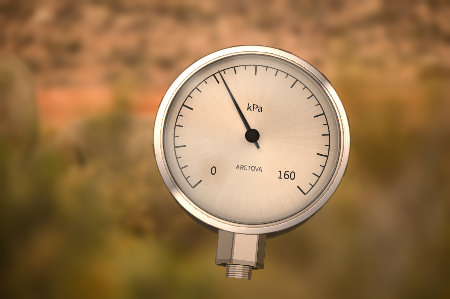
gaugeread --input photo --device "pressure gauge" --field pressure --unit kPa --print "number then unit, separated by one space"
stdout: 62.5 kPa
